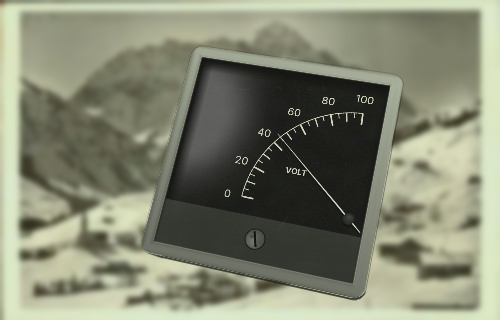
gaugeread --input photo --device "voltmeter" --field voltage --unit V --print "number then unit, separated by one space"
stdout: 45 V
